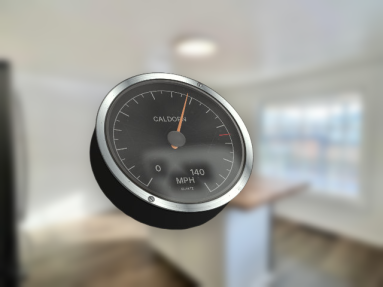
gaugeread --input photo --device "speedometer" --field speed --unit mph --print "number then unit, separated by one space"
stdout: 77.5 mph
